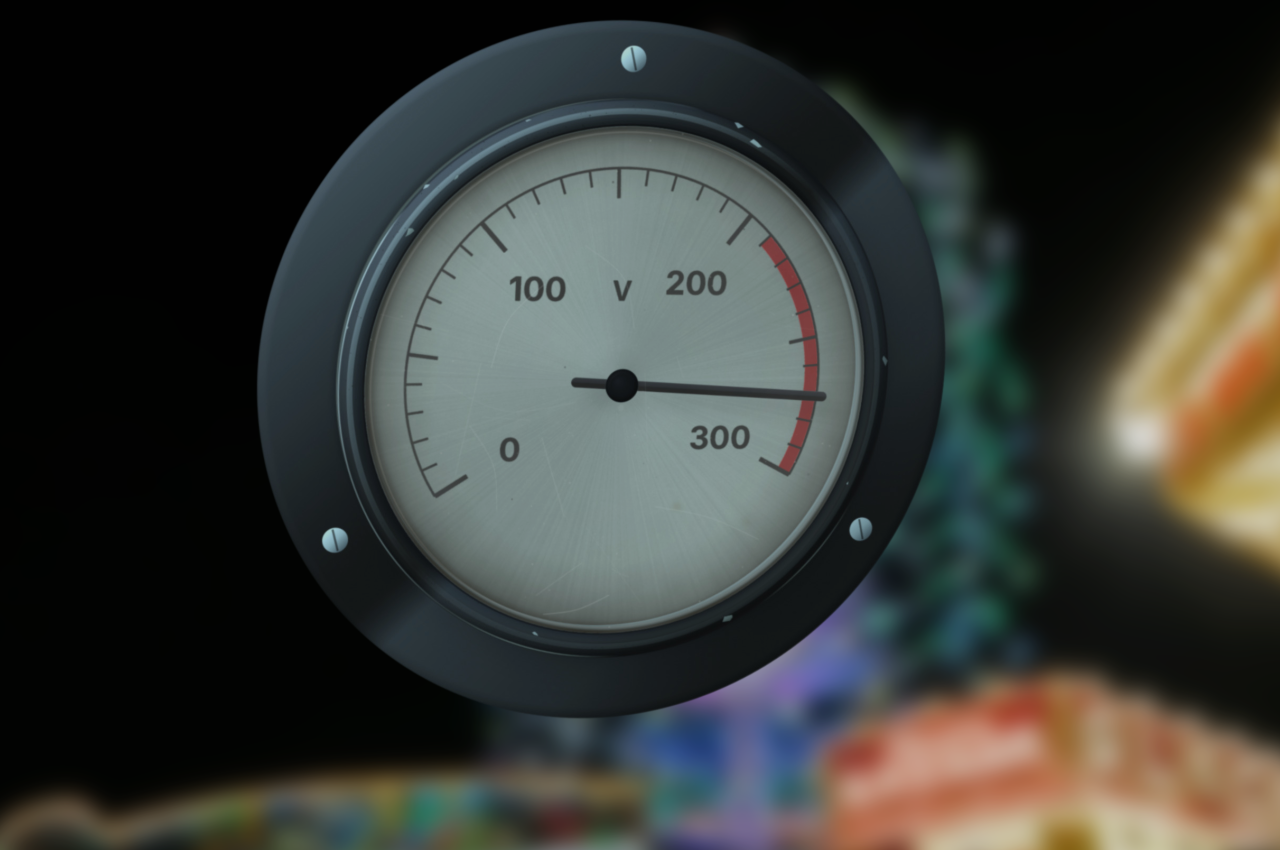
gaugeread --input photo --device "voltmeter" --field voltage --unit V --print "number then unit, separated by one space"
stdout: 270 V
